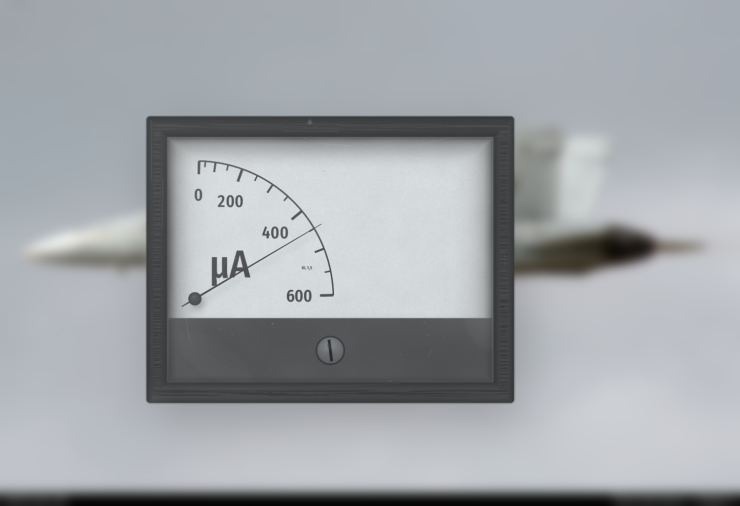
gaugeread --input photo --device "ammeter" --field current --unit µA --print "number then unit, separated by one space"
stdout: 450 µA
